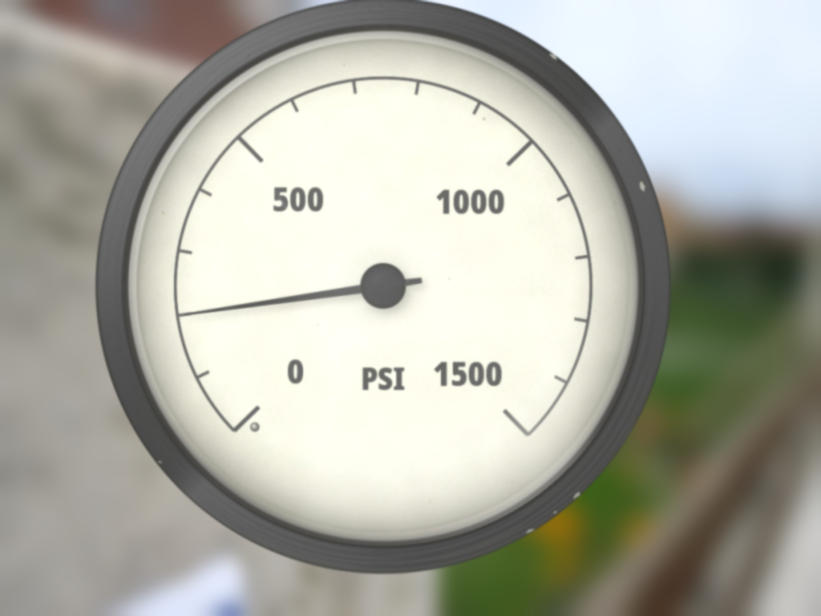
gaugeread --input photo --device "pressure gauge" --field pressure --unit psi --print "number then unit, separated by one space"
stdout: 200 psi
